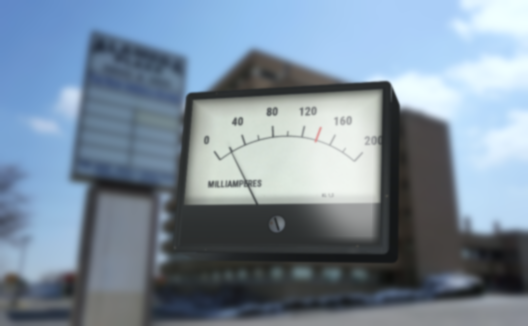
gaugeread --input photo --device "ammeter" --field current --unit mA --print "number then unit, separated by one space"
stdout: 20 mA
